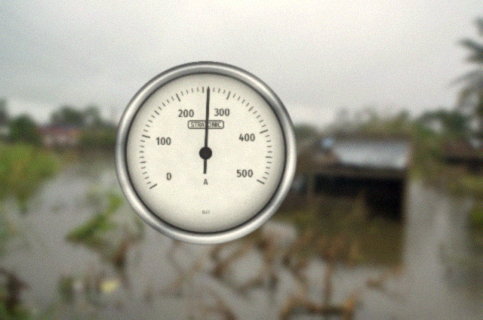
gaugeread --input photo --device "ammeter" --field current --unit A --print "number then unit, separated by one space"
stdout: 260 A
